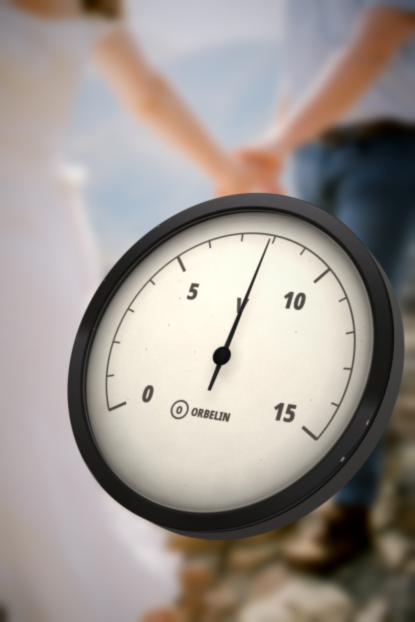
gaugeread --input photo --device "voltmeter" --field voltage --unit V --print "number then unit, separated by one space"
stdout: 8 V
